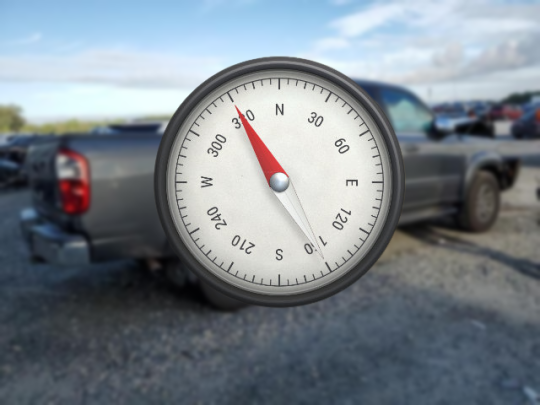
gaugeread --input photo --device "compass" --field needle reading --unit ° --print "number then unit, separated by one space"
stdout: 330 °
